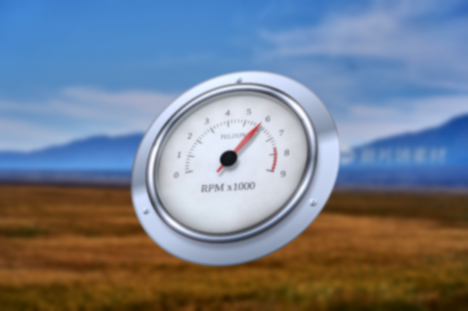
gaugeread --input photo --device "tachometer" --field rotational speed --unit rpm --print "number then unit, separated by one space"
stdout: 6000 rpm
